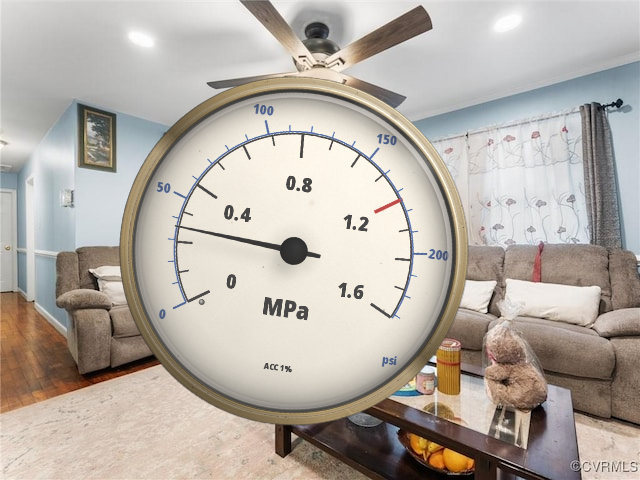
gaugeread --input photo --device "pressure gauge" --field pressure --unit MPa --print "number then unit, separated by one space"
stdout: 0.25 MPa
